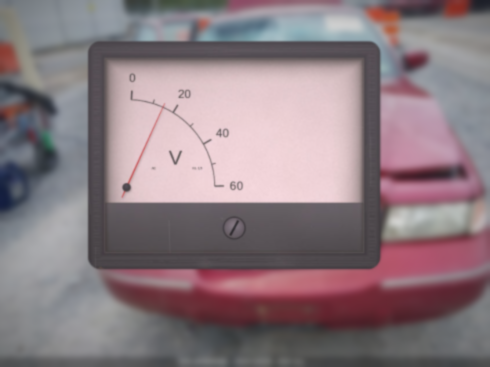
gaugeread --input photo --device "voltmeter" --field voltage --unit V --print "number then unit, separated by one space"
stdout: 15 V
